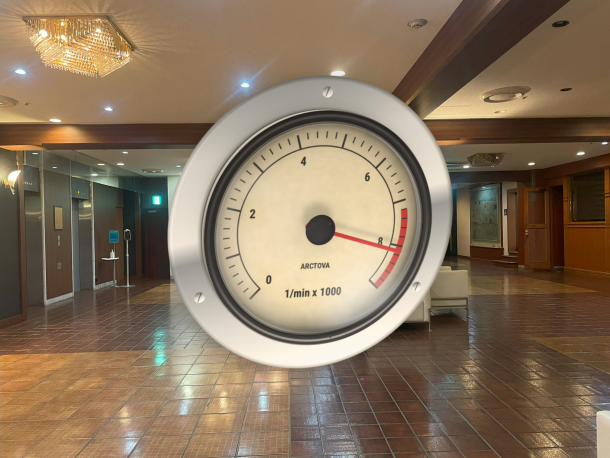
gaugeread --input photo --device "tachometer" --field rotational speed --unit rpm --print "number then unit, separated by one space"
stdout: 8100 rpm
